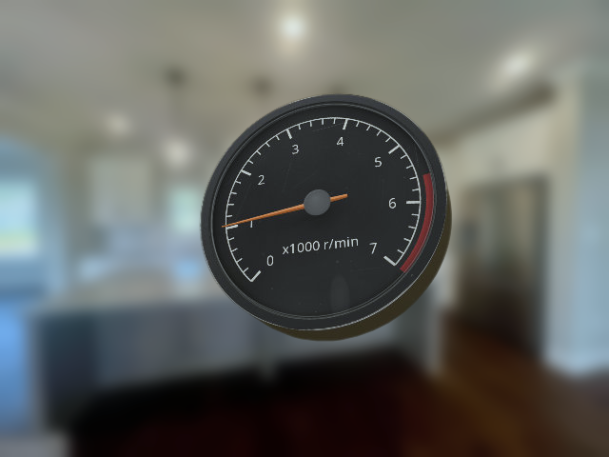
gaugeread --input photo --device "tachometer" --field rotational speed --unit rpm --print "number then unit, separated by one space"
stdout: 1000 rpm
